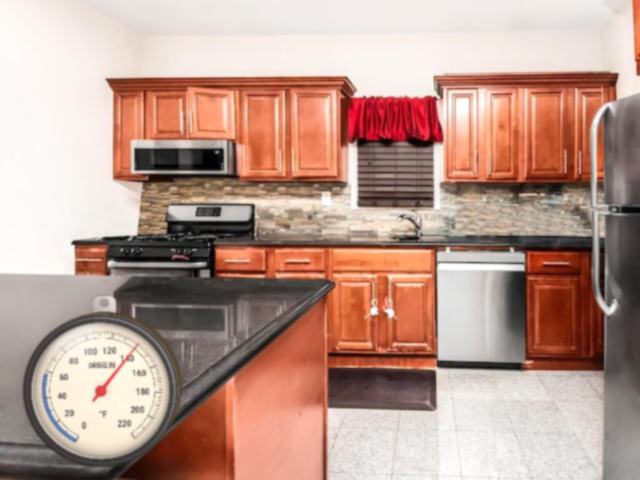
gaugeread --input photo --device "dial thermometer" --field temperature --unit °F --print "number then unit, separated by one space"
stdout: 140 °F
